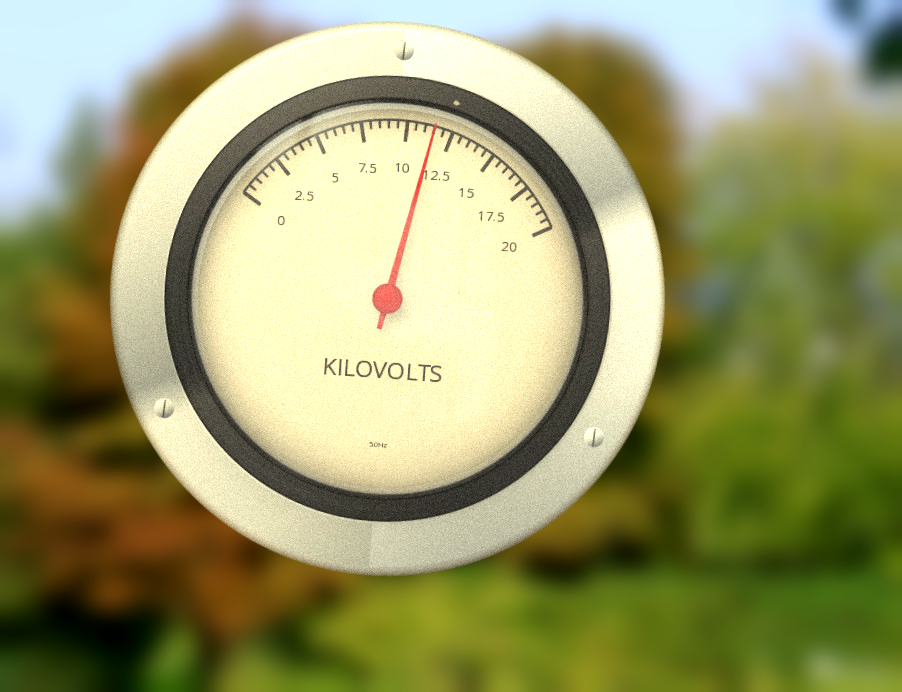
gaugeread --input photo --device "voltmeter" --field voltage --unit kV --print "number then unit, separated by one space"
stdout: 11.5 kV
